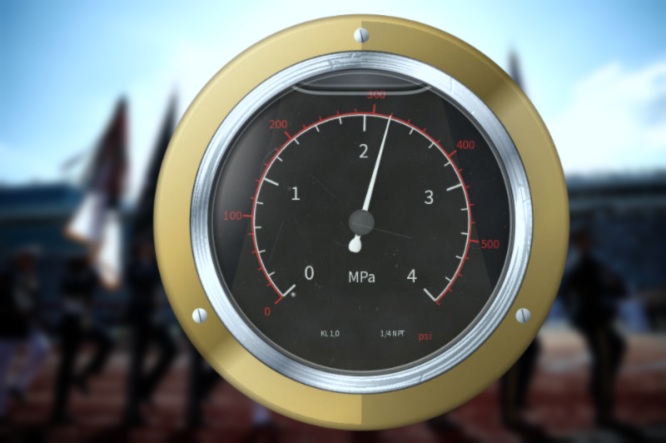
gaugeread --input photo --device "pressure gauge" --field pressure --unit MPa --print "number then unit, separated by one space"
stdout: 2.2 MPa
